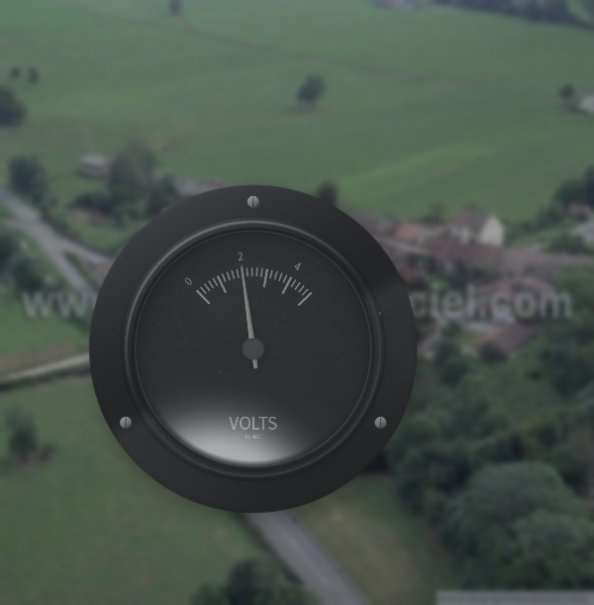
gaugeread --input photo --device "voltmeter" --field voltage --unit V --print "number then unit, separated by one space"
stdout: 2 V
